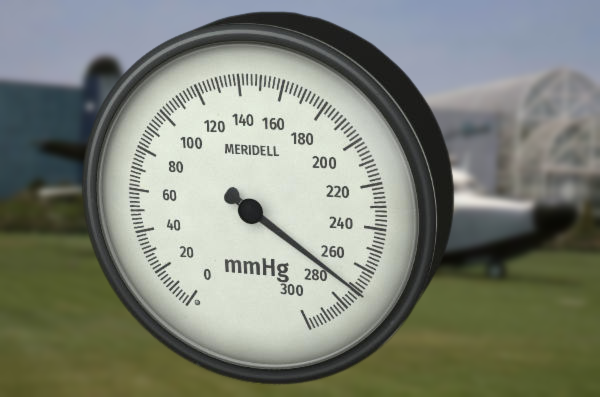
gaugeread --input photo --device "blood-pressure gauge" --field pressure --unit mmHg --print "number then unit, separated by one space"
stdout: 270 mmHg
